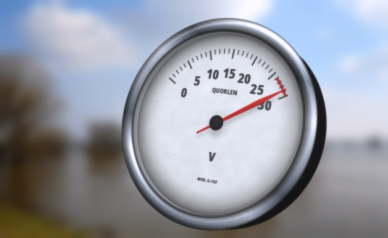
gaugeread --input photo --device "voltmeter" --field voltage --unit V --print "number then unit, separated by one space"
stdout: 29 V
